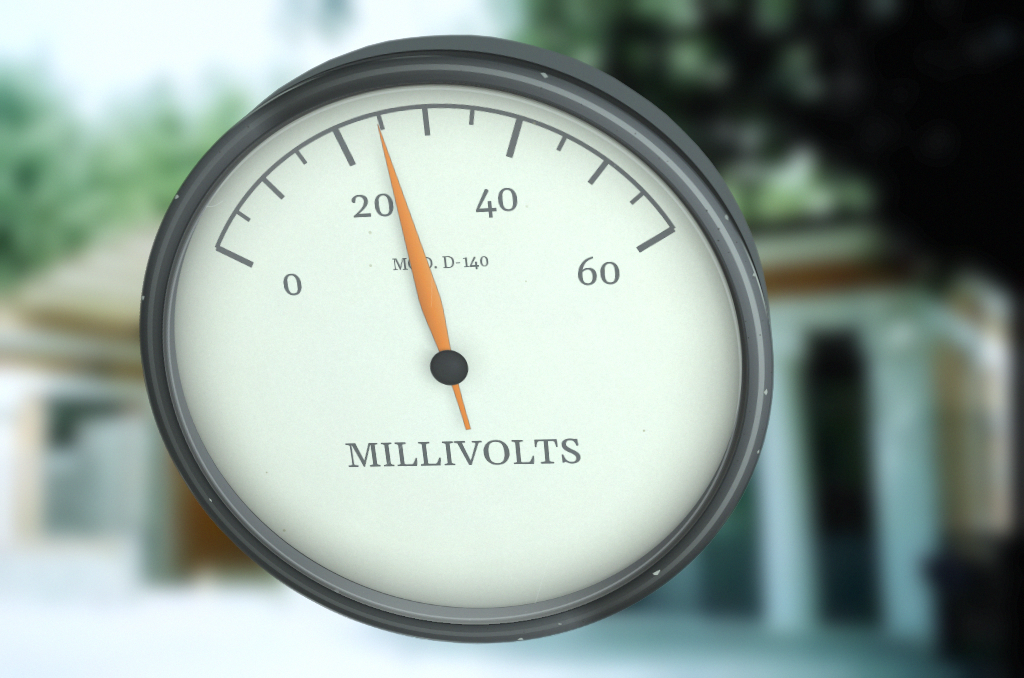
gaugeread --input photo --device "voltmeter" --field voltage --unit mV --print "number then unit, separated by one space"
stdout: 25 mV
